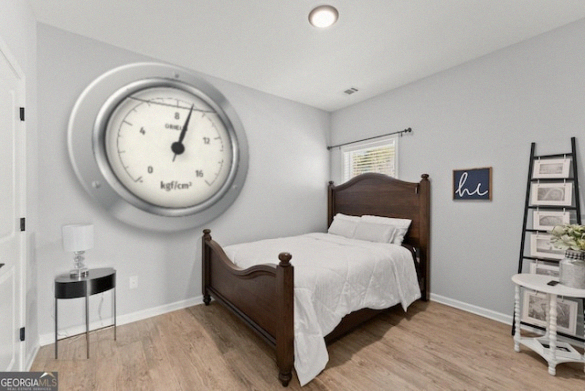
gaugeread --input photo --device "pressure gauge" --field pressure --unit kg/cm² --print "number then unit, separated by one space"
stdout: 9 kg/cm²
